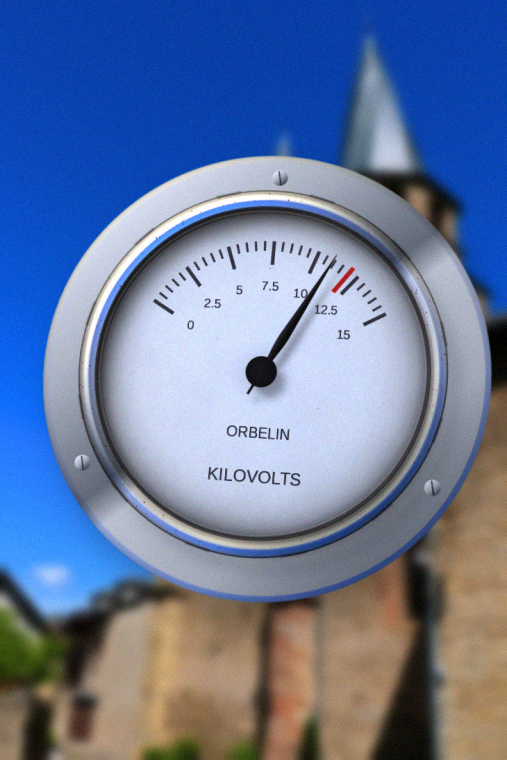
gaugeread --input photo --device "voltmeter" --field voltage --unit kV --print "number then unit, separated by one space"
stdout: 11 kV
